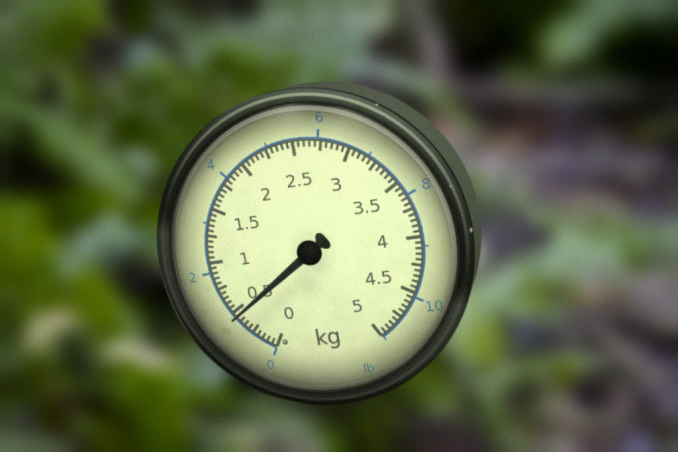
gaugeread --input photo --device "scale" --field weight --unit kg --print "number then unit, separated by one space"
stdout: 0.45 kg
